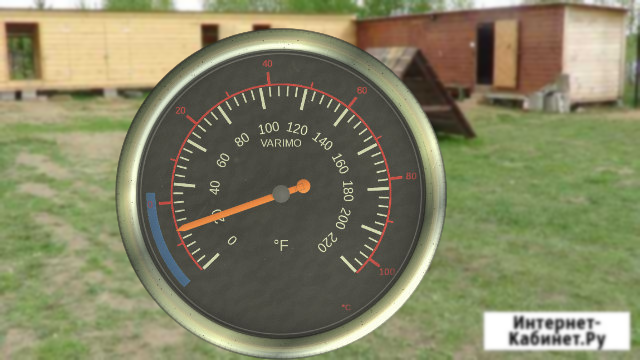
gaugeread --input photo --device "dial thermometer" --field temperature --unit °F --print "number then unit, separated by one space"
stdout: 20 °F
